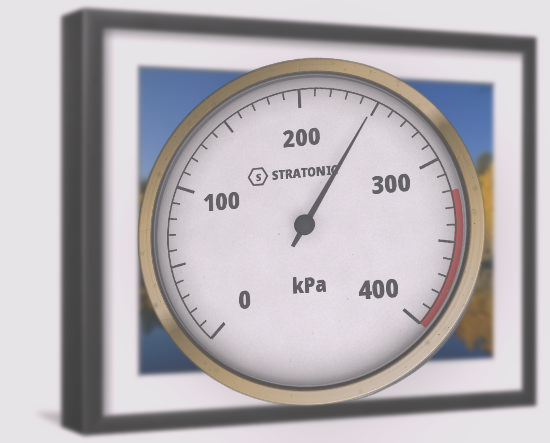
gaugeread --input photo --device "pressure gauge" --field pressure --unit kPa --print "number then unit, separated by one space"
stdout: 250 kPa
